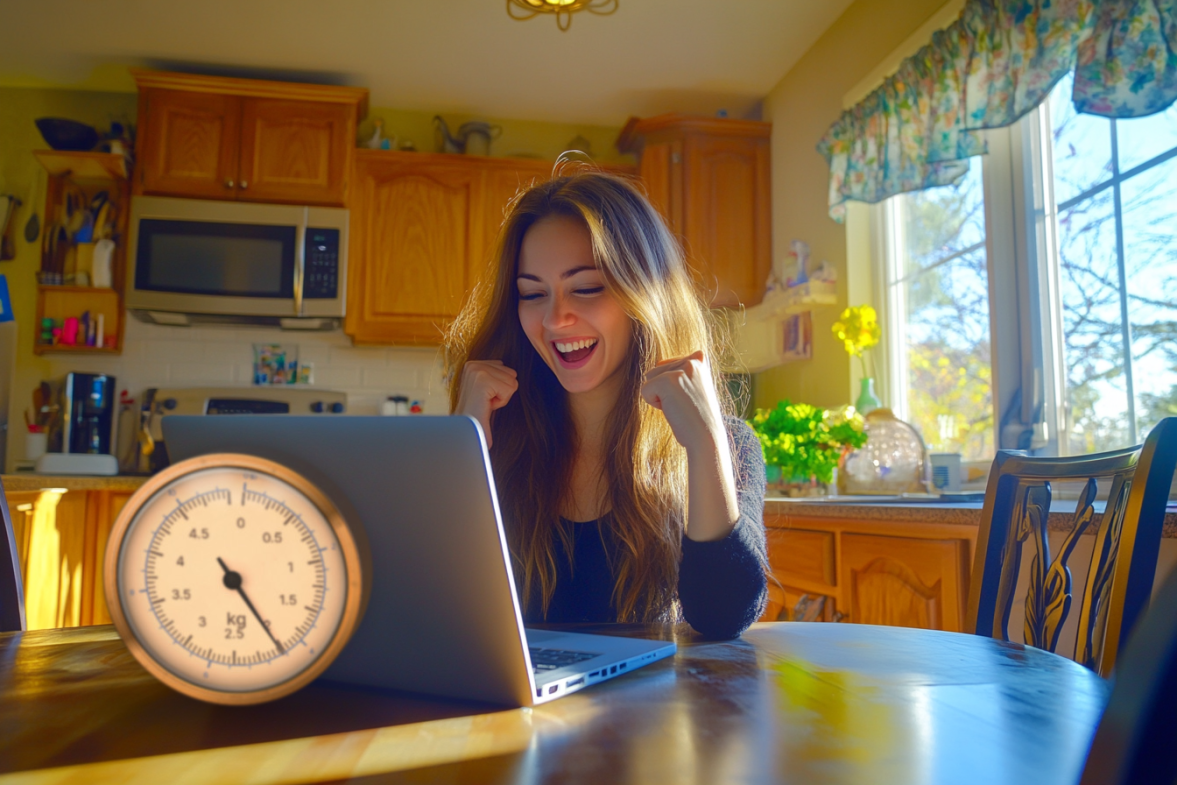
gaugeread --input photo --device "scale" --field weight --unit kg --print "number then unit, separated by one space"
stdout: 2 kg
